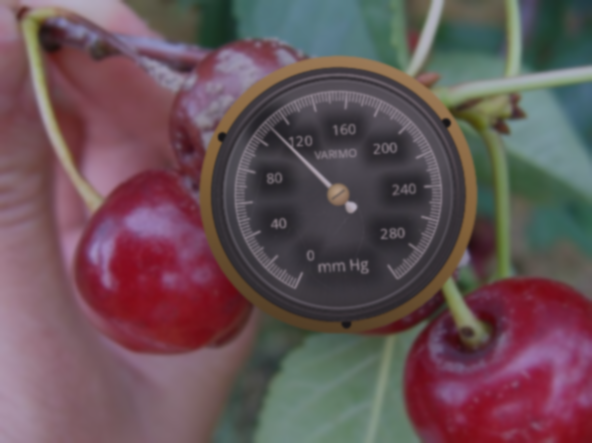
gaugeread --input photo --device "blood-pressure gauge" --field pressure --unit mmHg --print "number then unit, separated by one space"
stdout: 110 mmHg
